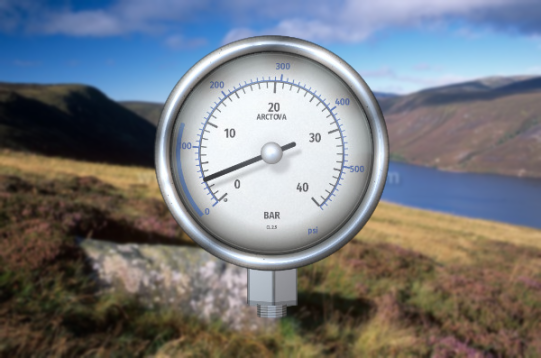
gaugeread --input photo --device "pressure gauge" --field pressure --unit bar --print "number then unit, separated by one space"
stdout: 3 bar
